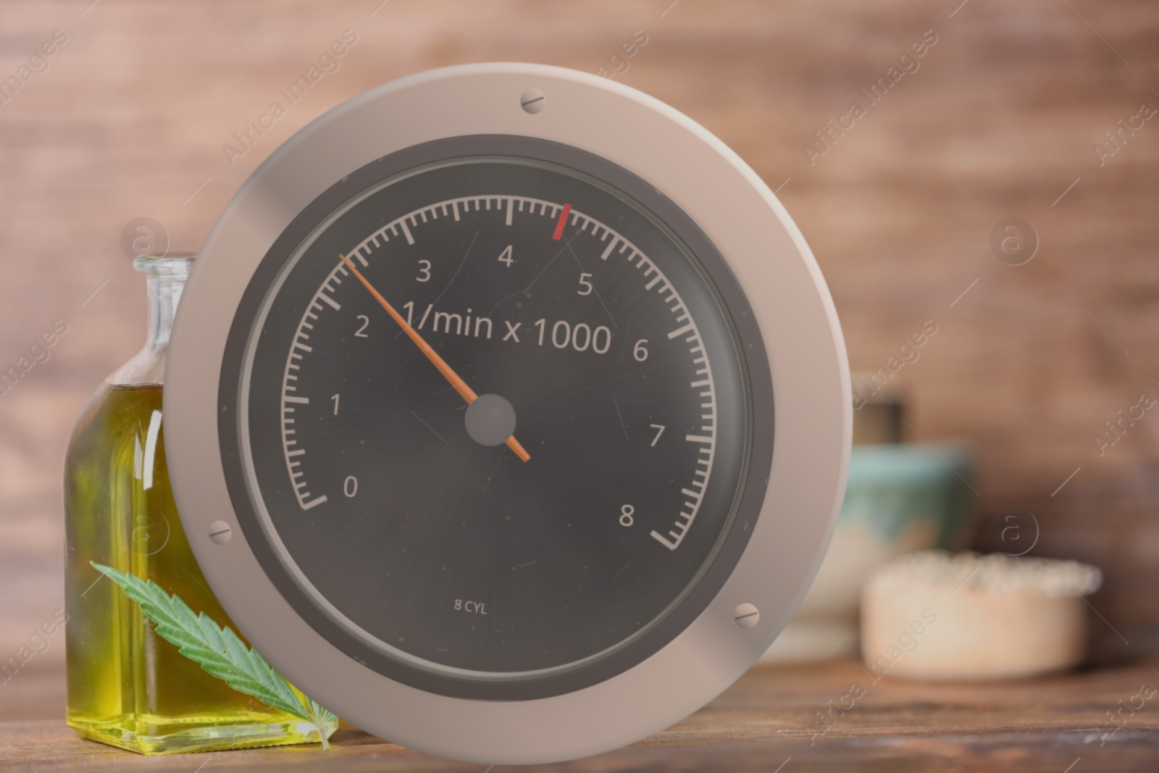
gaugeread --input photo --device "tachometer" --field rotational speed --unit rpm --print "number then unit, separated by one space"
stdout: 2400 rpm
